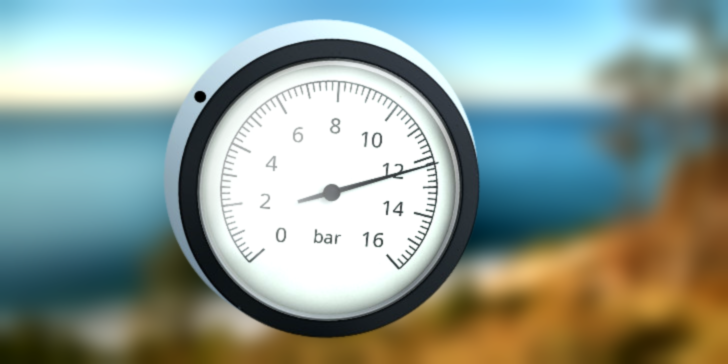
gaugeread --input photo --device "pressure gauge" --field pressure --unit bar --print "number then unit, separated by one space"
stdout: 12.2 bar
